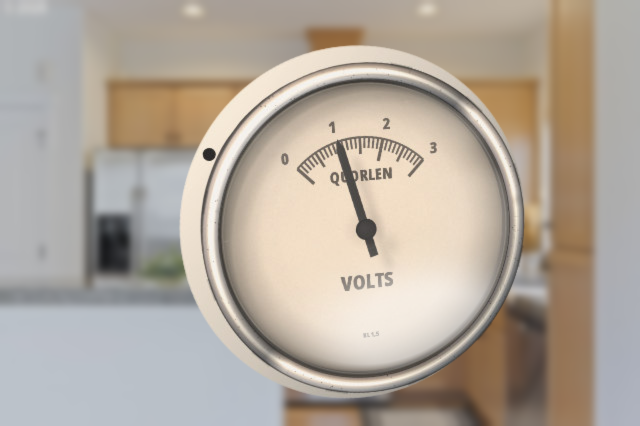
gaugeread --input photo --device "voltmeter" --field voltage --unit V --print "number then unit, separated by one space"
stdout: 1 V
